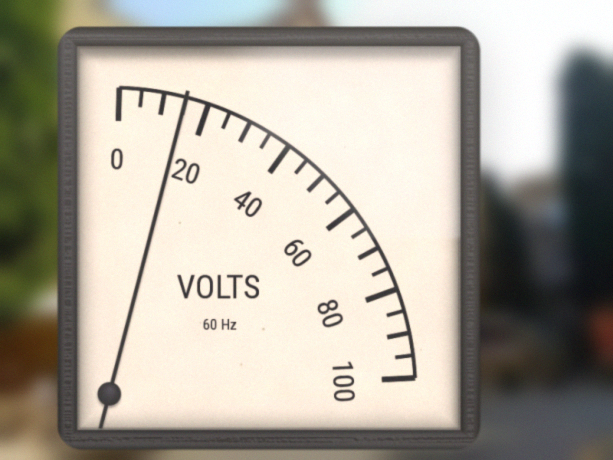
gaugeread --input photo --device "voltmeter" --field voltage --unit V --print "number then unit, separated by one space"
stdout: 15 V
